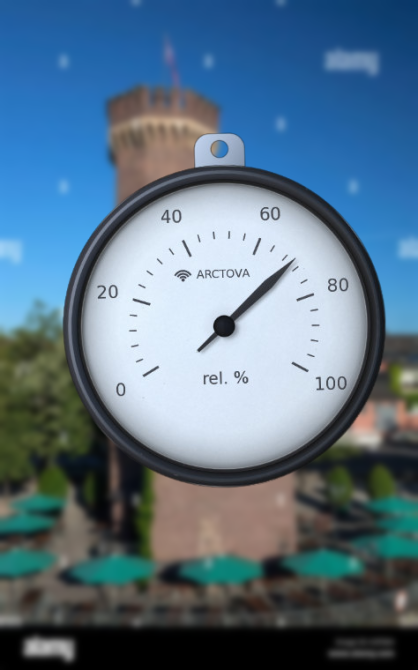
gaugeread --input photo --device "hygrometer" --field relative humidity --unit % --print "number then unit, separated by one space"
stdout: 70 %
